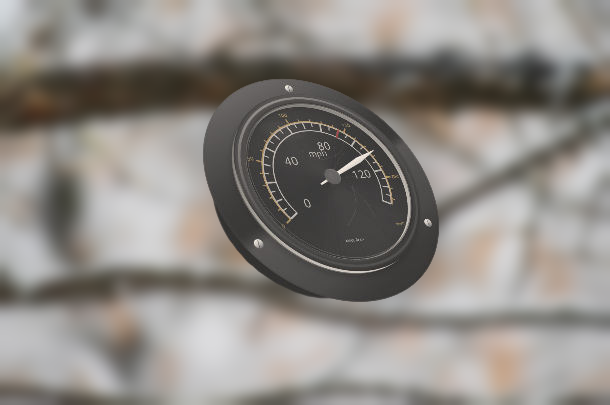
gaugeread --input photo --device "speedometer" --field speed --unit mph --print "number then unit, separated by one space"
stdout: 110 mph
